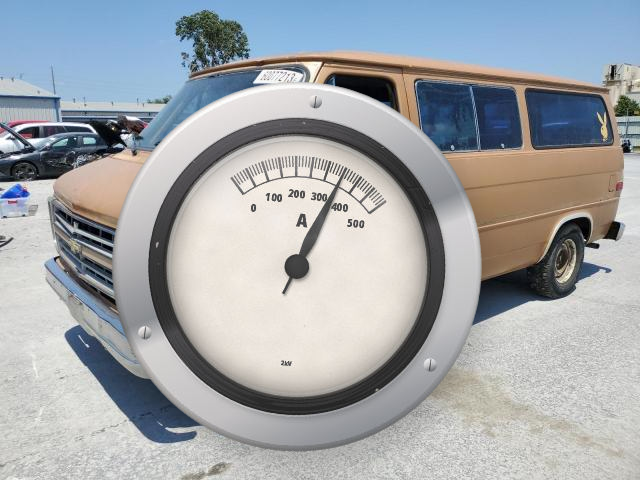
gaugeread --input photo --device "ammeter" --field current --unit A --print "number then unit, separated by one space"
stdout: 350 A
